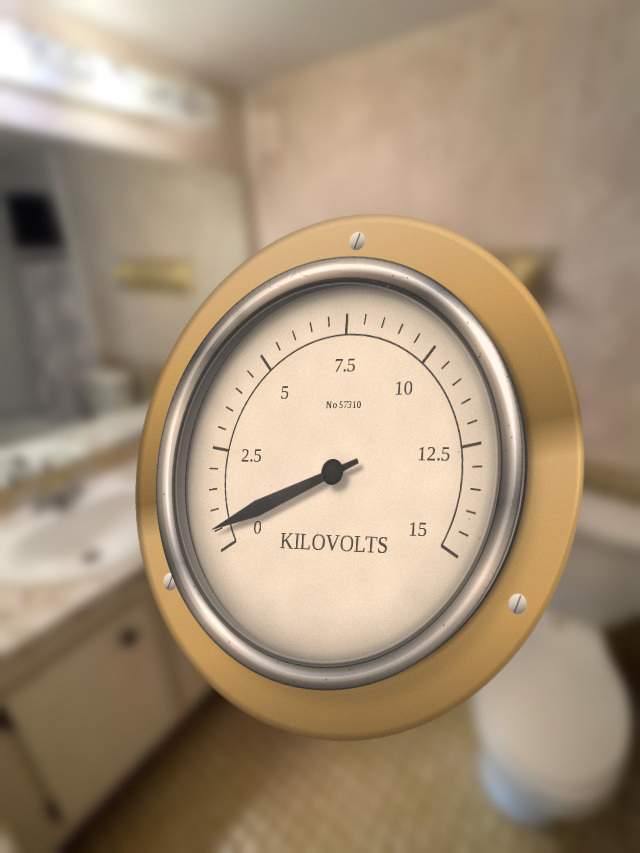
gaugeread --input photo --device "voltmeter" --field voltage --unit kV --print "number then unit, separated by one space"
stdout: 0.5 kV
